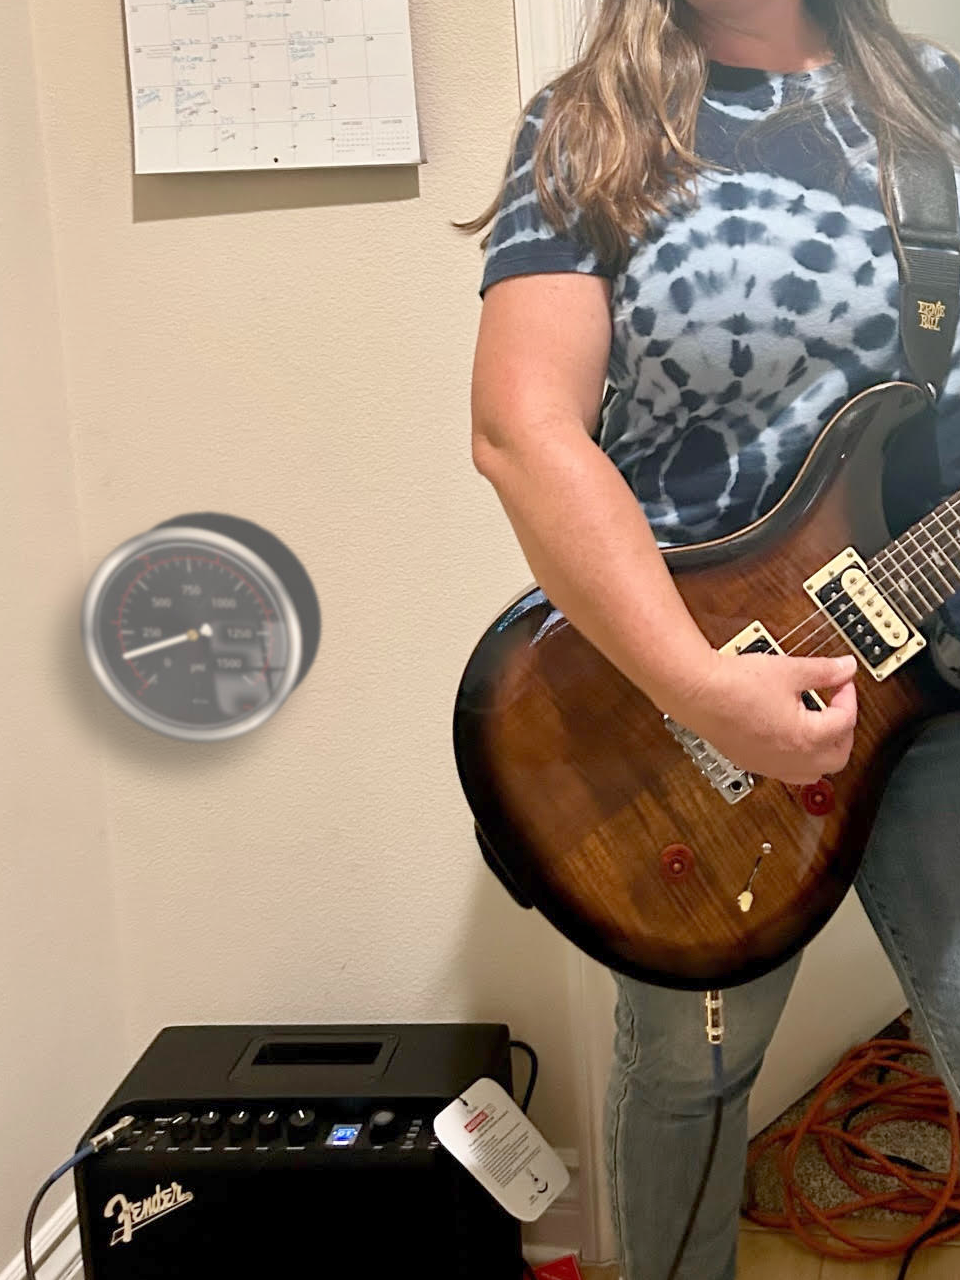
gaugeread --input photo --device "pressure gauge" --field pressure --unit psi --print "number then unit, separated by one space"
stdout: 150 psi
